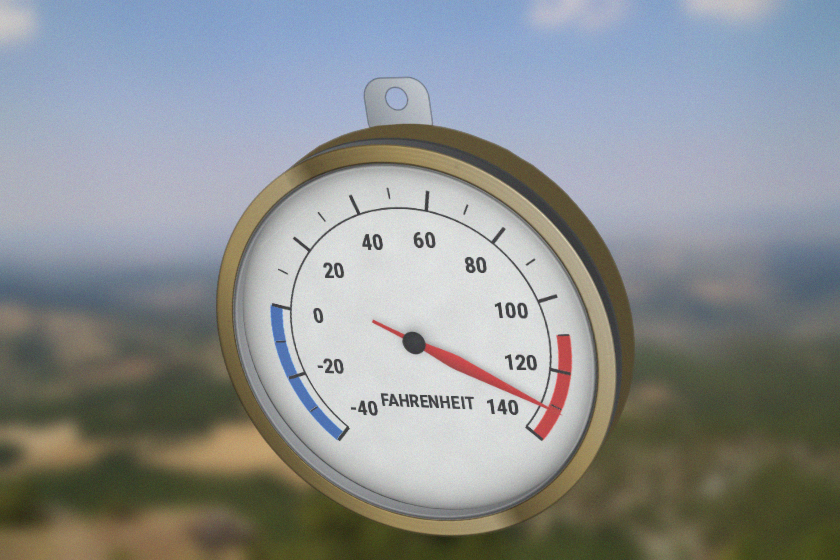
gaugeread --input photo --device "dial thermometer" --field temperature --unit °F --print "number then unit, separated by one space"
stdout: 130 °F
